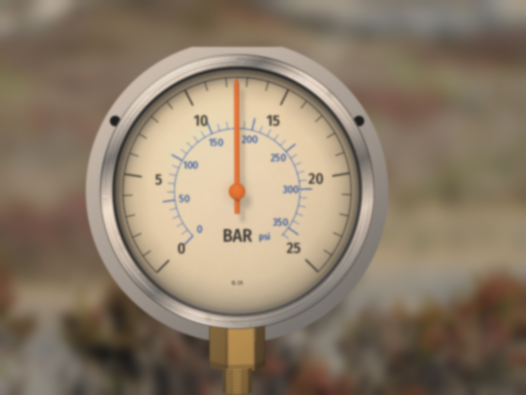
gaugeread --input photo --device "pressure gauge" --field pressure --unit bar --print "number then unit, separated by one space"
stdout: 12.5 bar
